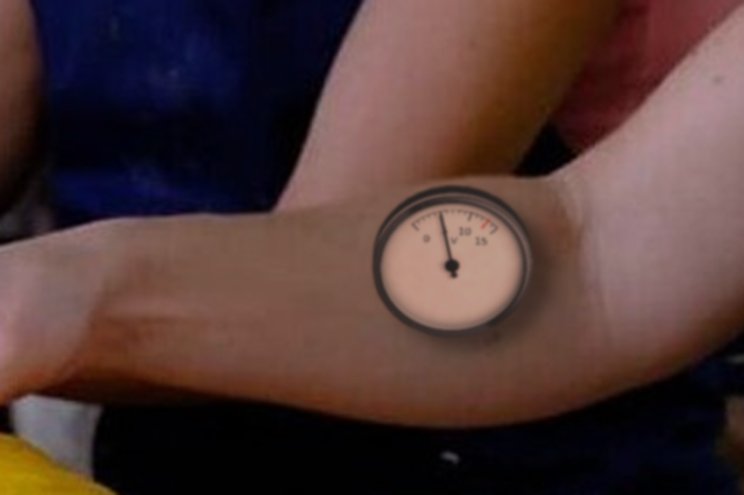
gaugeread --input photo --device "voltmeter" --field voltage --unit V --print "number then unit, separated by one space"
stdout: 5 V
